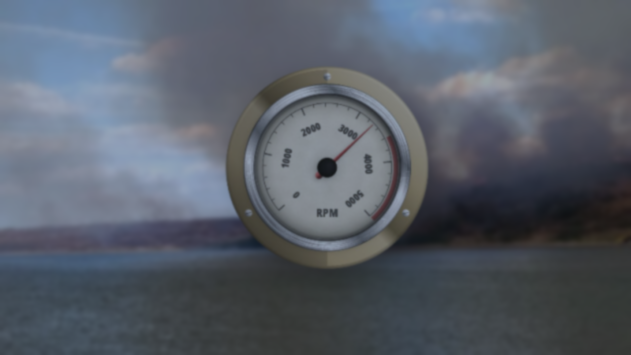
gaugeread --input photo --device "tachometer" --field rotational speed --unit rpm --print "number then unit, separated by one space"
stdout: 3300 rpm
